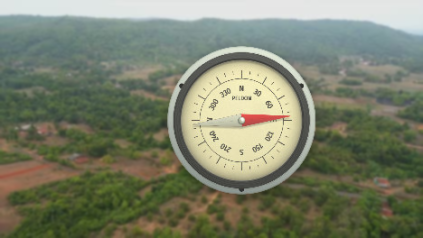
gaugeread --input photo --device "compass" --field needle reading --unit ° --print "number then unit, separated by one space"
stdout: 85 °
